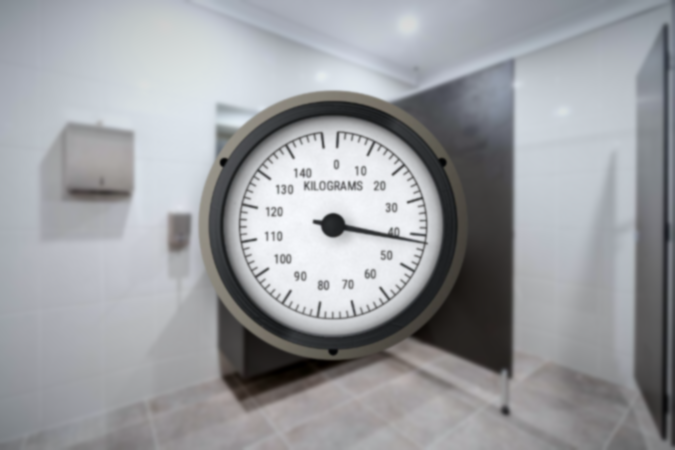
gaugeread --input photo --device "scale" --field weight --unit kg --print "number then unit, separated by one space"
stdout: 42 kg
